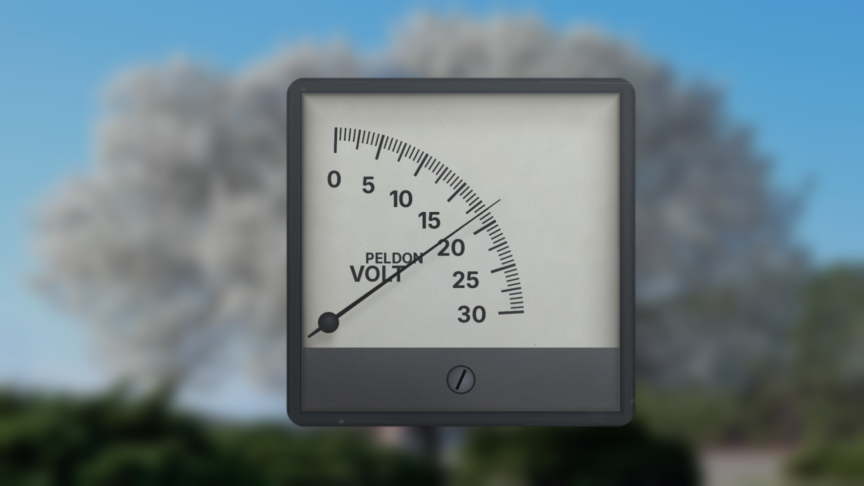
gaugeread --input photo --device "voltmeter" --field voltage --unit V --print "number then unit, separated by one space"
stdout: 18.5 V
